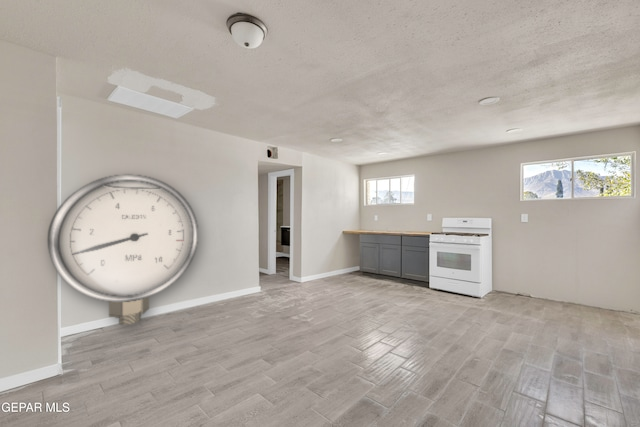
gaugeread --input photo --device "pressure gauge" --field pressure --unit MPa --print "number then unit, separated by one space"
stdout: 1 MPa
